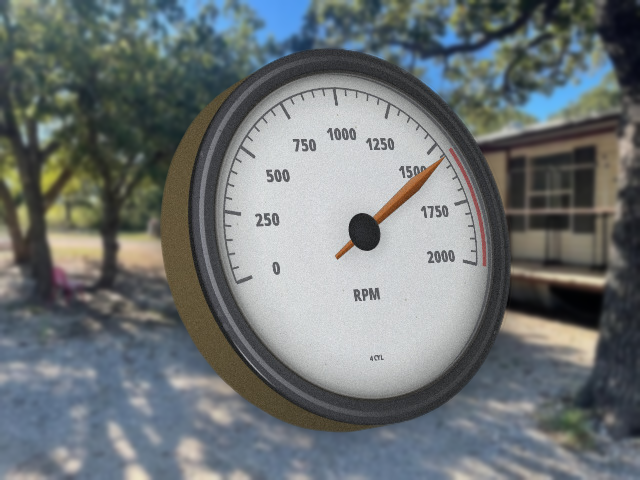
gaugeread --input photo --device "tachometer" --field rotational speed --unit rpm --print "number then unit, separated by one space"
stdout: 1550 rpm
